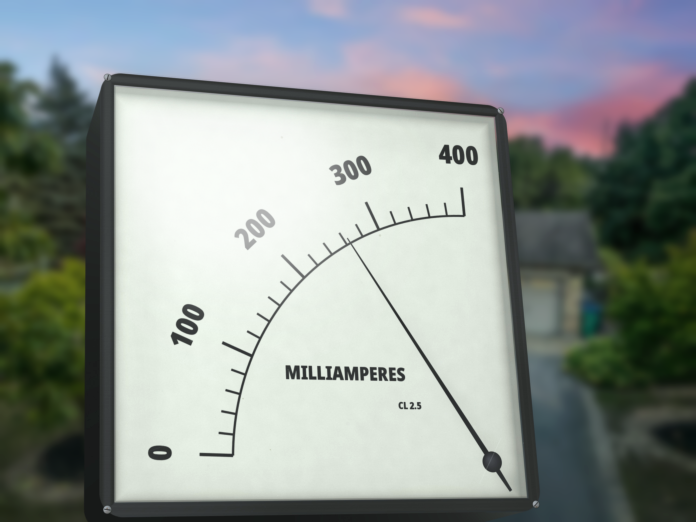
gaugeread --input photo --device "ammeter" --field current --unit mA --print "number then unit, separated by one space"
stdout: 260 mA
